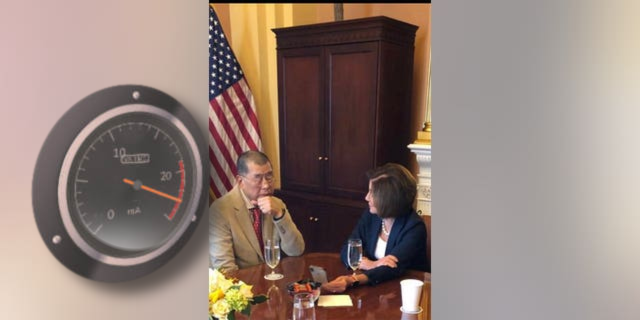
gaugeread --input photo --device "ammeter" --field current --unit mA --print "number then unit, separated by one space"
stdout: 23 mA
